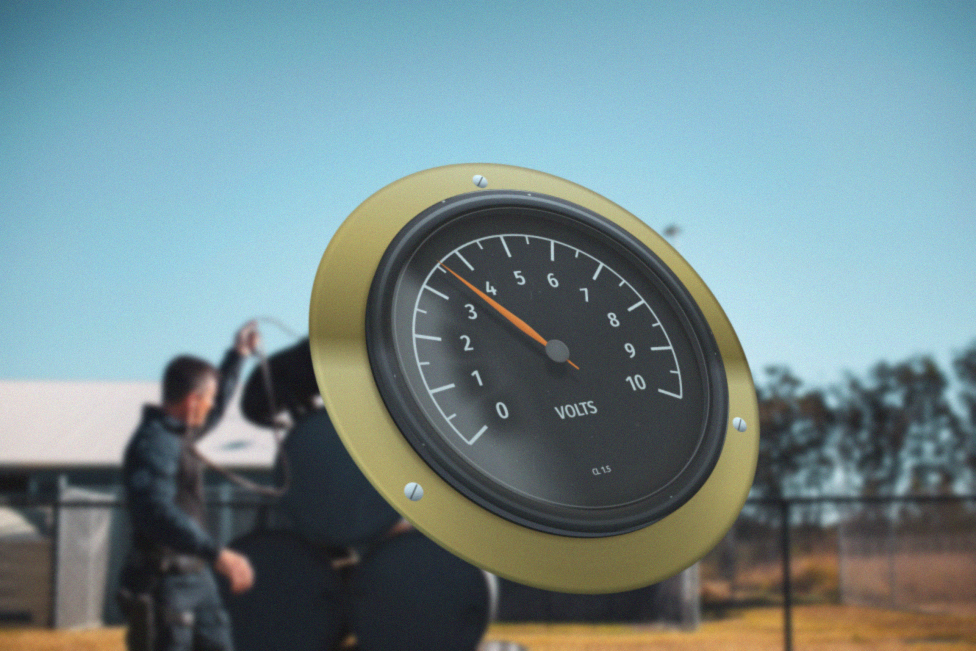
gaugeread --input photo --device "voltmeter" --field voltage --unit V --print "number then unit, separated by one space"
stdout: 3.5 V
